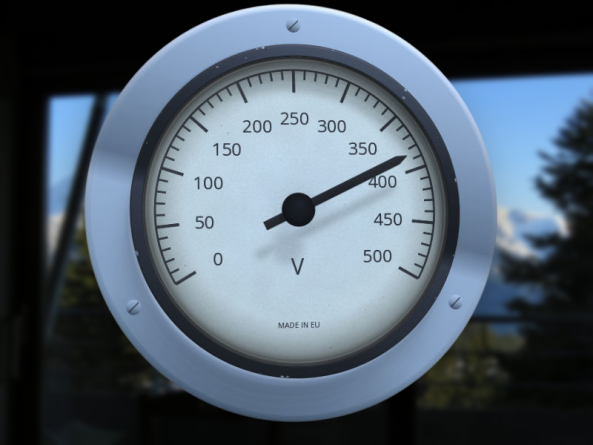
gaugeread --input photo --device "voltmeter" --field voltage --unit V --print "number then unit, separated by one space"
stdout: 385 V
